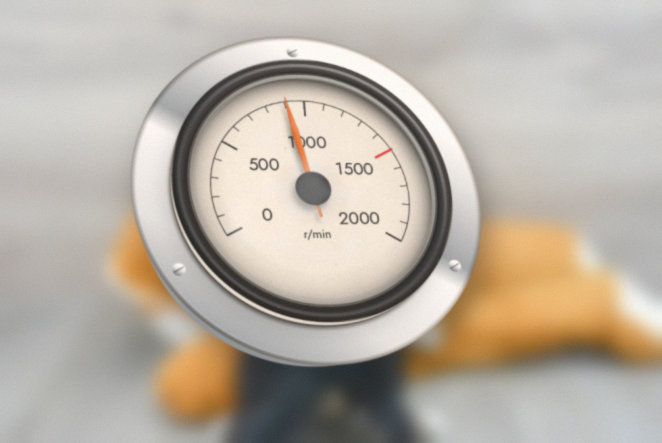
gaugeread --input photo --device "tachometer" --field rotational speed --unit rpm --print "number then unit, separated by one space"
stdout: 900 rpm
